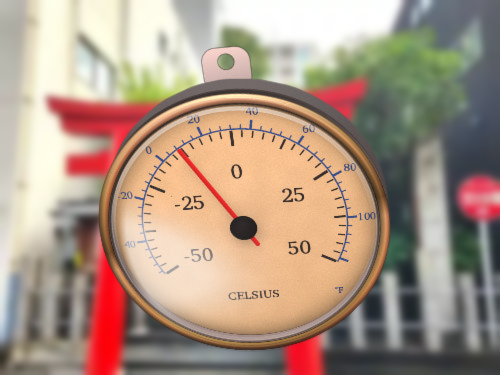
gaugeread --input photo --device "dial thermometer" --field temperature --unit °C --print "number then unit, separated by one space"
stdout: -12.5 °C
